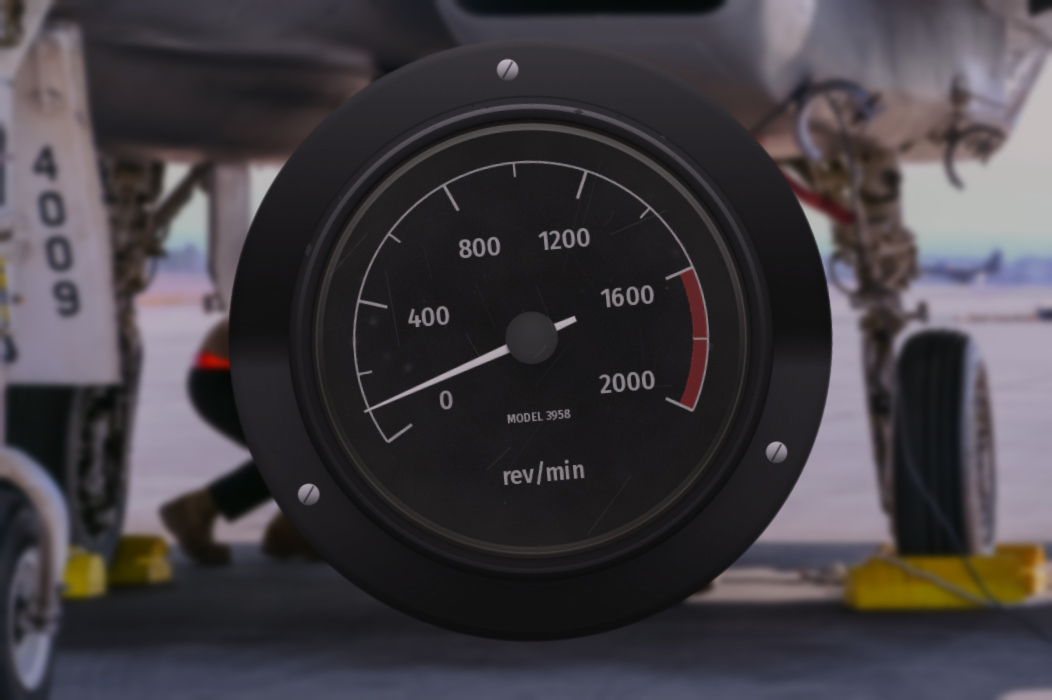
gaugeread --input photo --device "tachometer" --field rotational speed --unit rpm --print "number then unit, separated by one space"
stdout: 100 rpm
